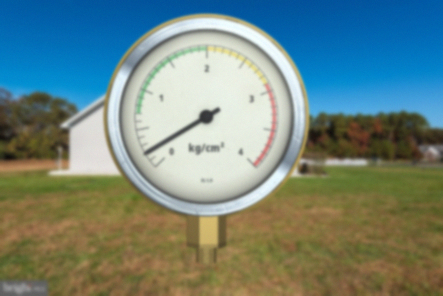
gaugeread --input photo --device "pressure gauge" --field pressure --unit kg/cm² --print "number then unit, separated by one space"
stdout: 0.2 kg/cm²
